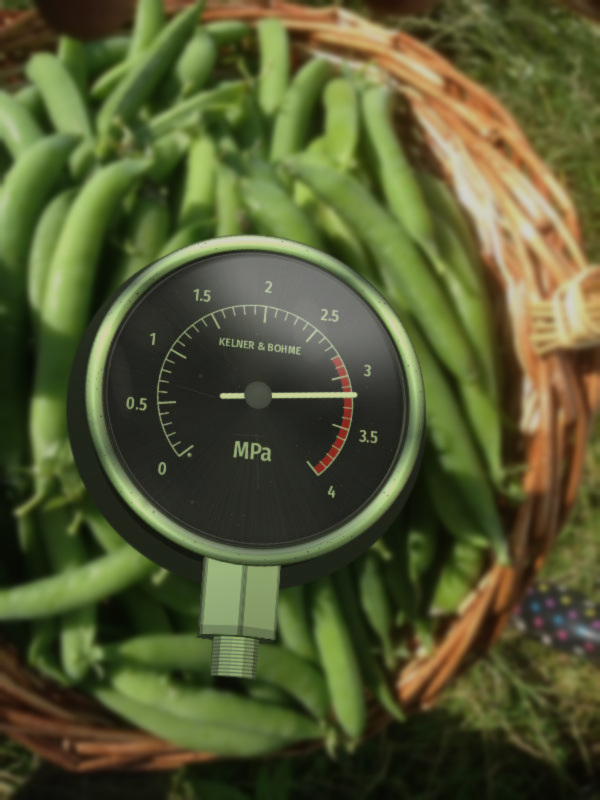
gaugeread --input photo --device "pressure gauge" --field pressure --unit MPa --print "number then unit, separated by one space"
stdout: 3.2 MPa
